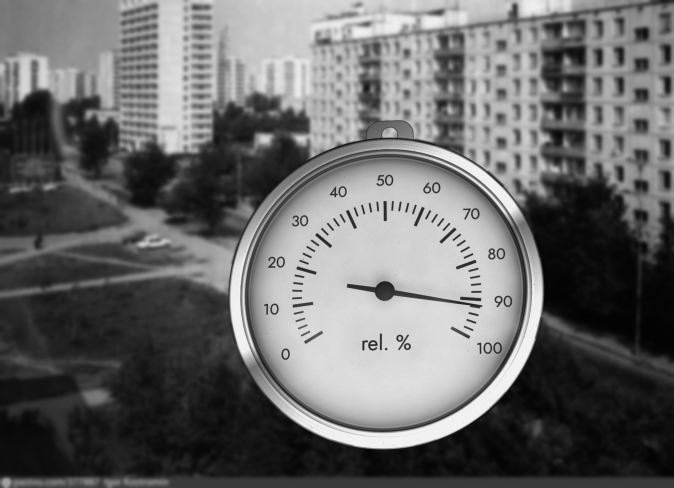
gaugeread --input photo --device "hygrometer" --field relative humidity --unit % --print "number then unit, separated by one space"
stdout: 92 %
